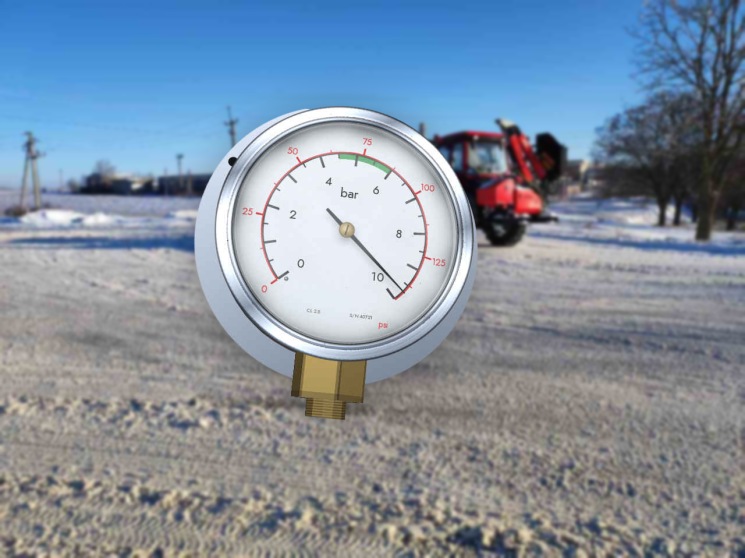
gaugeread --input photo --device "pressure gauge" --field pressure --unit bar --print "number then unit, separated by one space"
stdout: 9.75 bar
